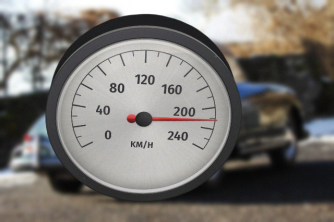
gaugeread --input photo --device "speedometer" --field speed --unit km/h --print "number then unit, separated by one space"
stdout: 210 km/h
